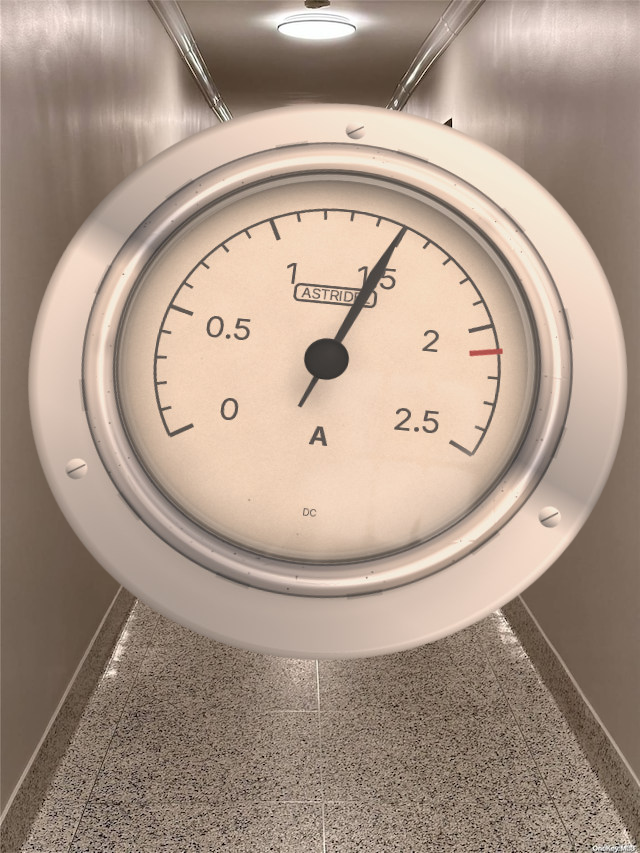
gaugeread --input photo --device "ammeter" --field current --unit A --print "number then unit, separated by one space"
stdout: 1.5 A
